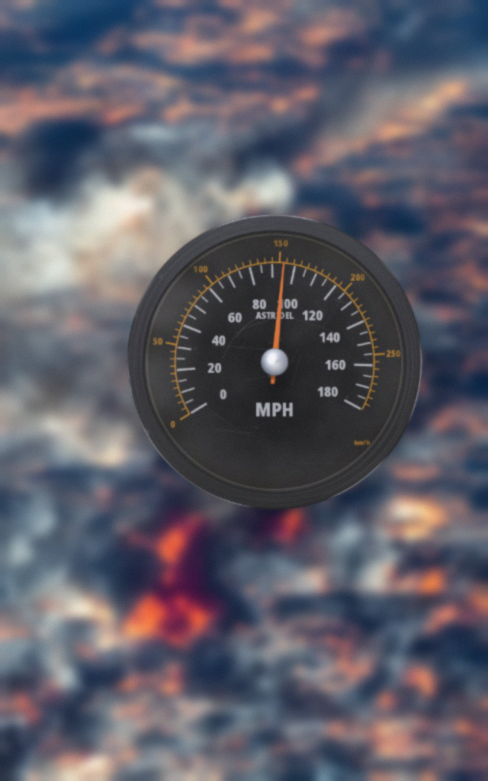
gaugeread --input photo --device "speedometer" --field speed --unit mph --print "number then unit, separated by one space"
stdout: 95 mph
